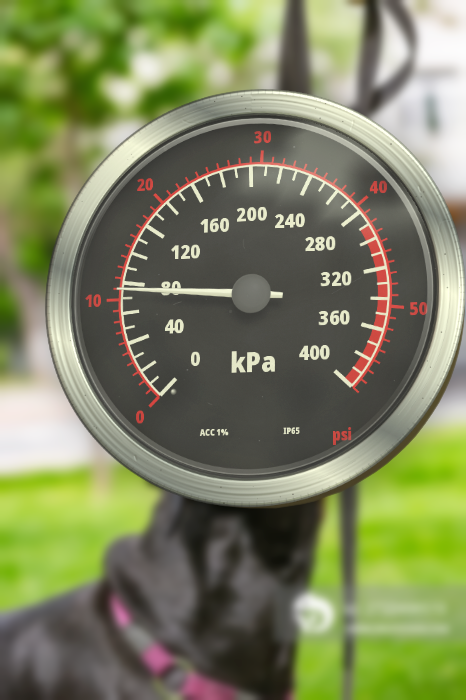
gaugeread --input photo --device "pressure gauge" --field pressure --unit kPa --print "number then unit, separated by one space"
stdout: 75 kPa
